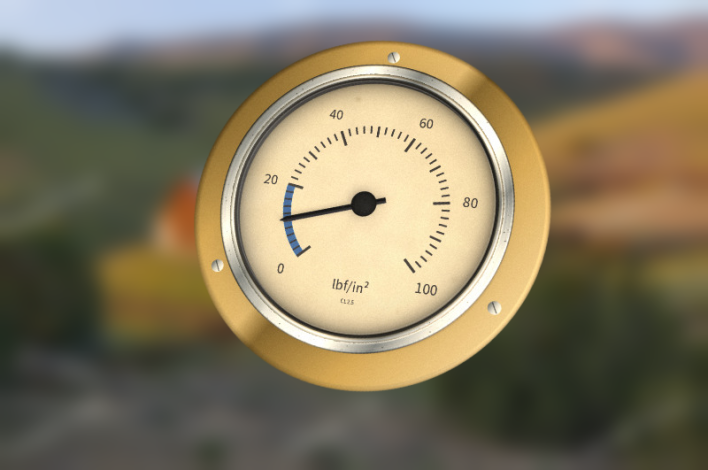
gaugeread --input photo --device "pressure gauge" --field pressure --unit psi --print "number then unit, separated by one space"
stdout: 10 psi
